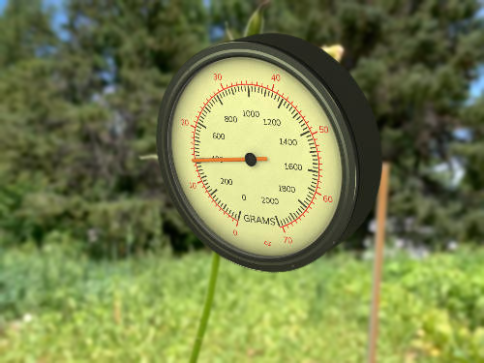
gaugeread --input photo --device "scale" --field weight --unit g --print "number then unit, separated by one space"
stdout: 400 g
